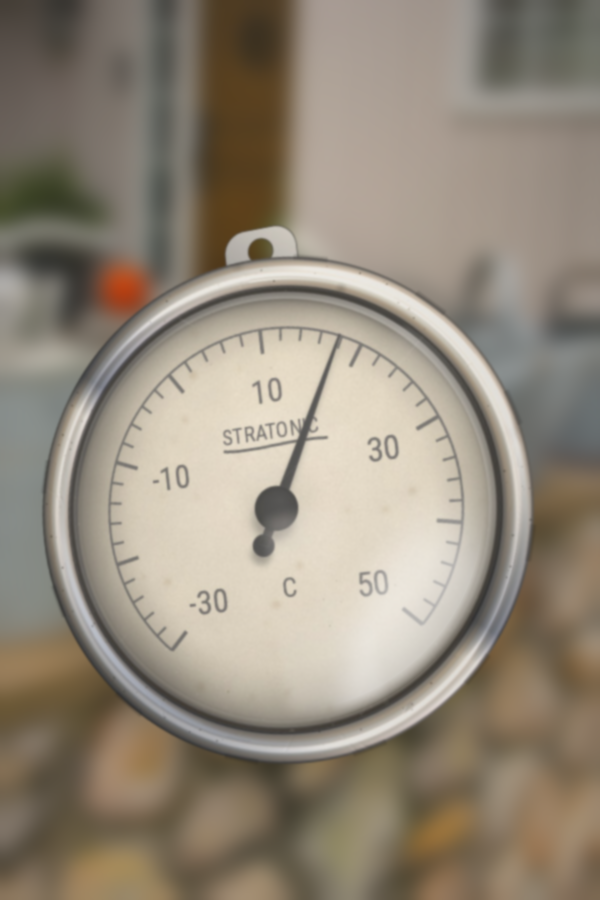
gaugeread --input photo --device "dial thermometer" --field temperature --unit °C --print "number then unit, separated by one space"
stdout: 18 °C
